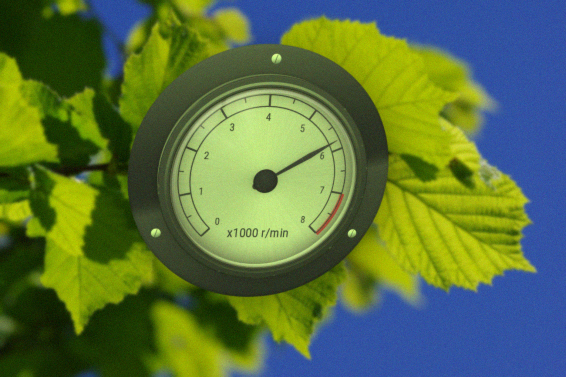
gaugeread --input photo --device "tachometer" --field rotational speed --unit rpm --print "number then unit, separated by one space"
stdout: 5750 rpm
